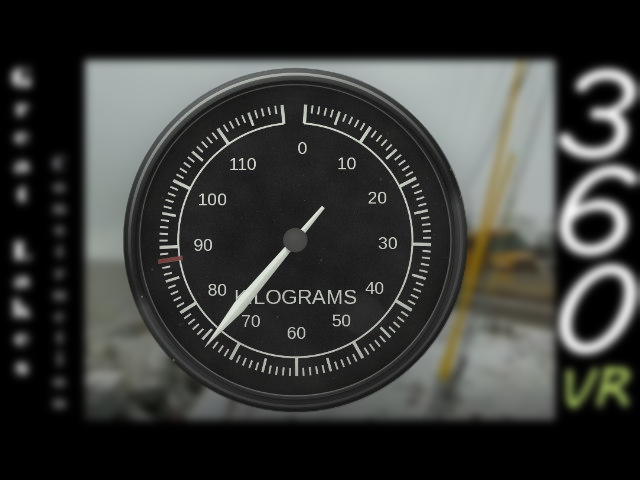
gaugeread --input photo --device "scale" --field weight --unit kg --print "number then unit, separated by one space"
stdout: 74 kg
